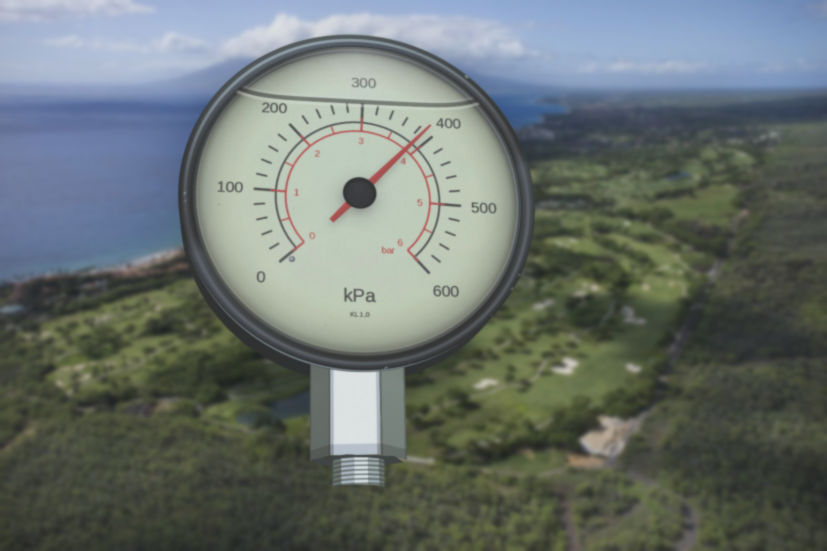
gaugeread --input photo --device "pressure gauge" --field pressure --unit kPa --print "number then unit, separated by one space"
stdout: 390 kPa
